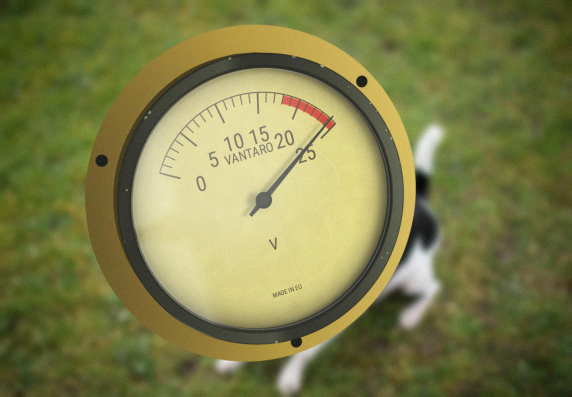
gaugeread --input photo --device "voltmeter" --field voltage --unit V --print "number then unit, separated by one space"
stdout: 24 V
